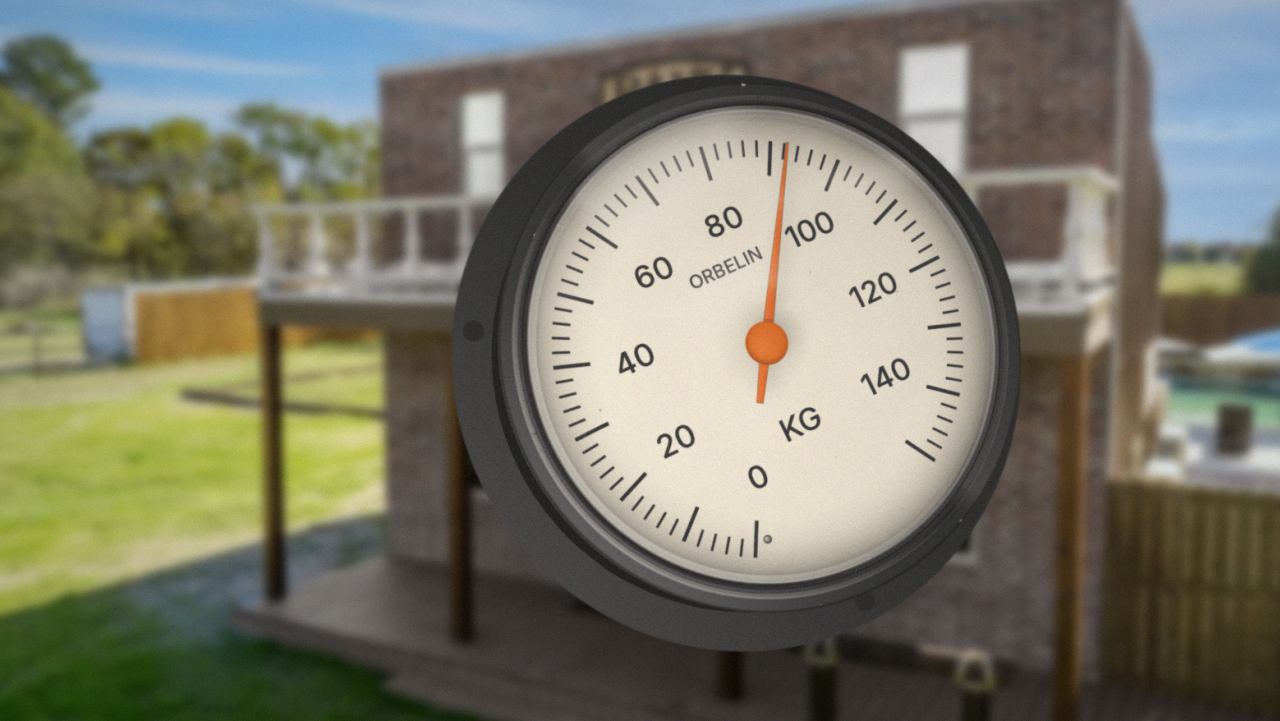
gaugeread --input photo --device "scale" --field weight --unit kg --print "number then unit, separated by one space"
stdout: 92 kg
